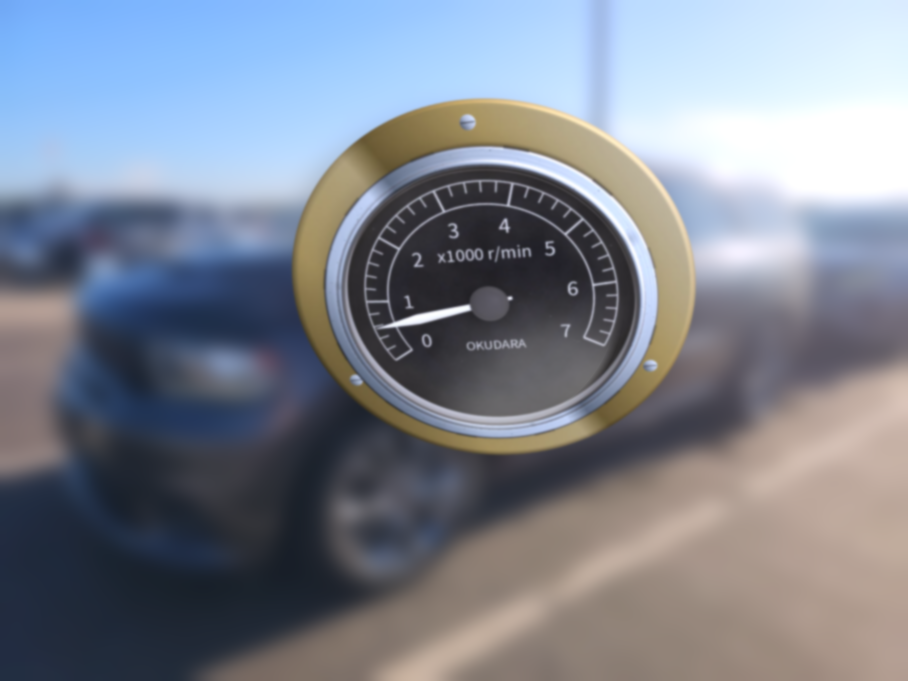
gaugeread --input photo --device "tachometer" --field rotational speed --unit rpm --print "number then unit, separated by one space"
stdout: 600 rpm
